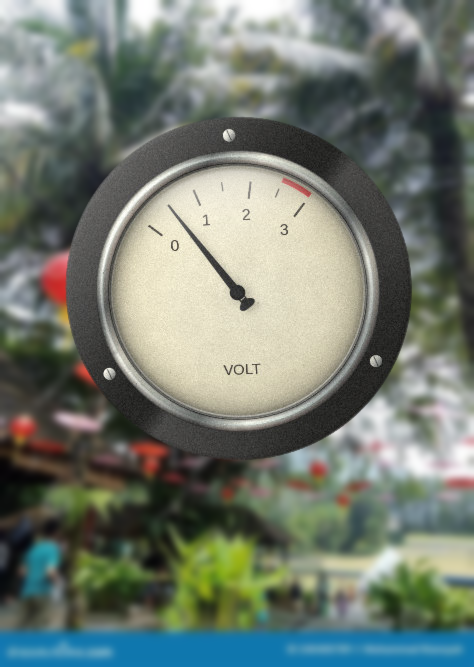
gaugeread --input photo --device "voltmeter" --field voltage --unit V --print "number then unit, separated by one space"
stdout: 0.5 V
